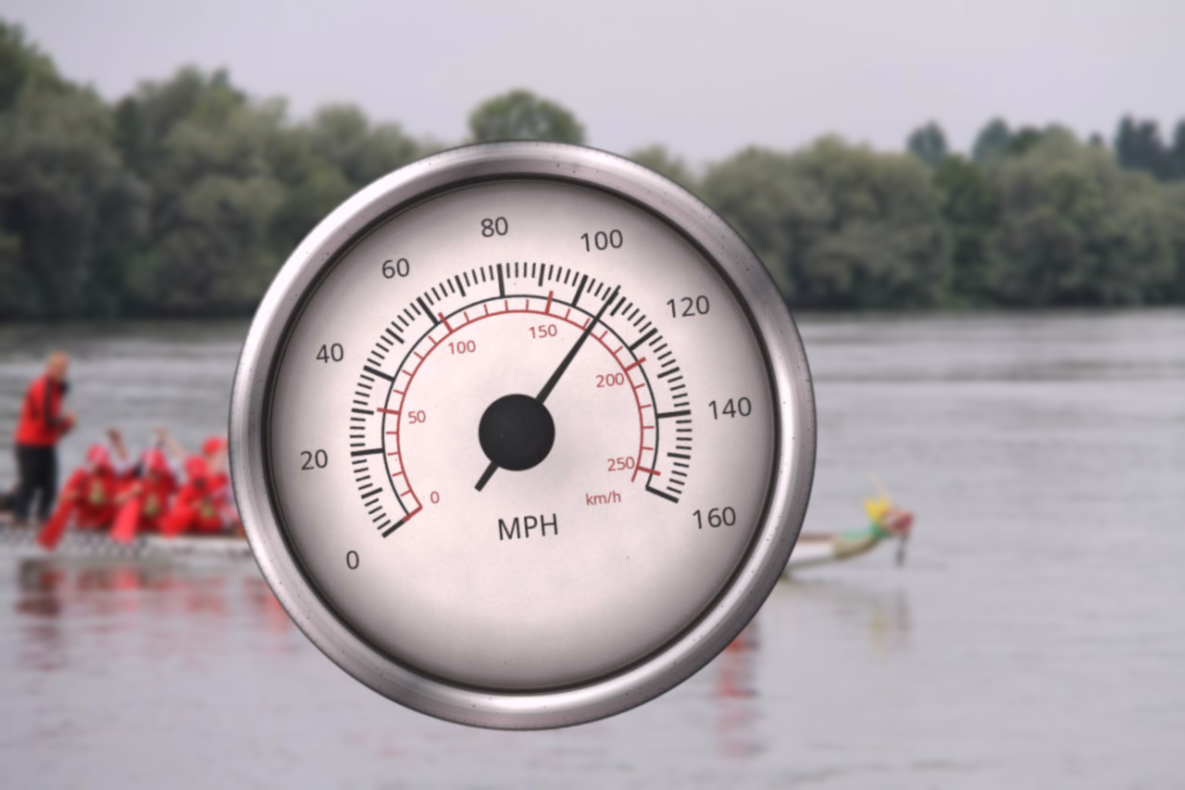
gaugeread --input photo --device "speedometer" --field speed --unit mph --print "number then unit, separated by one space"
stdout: 108 mph
